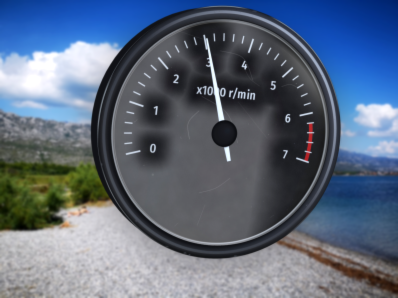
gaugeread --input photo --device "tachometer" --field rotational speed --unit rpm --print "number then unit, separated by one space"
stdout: 3000 rpm
